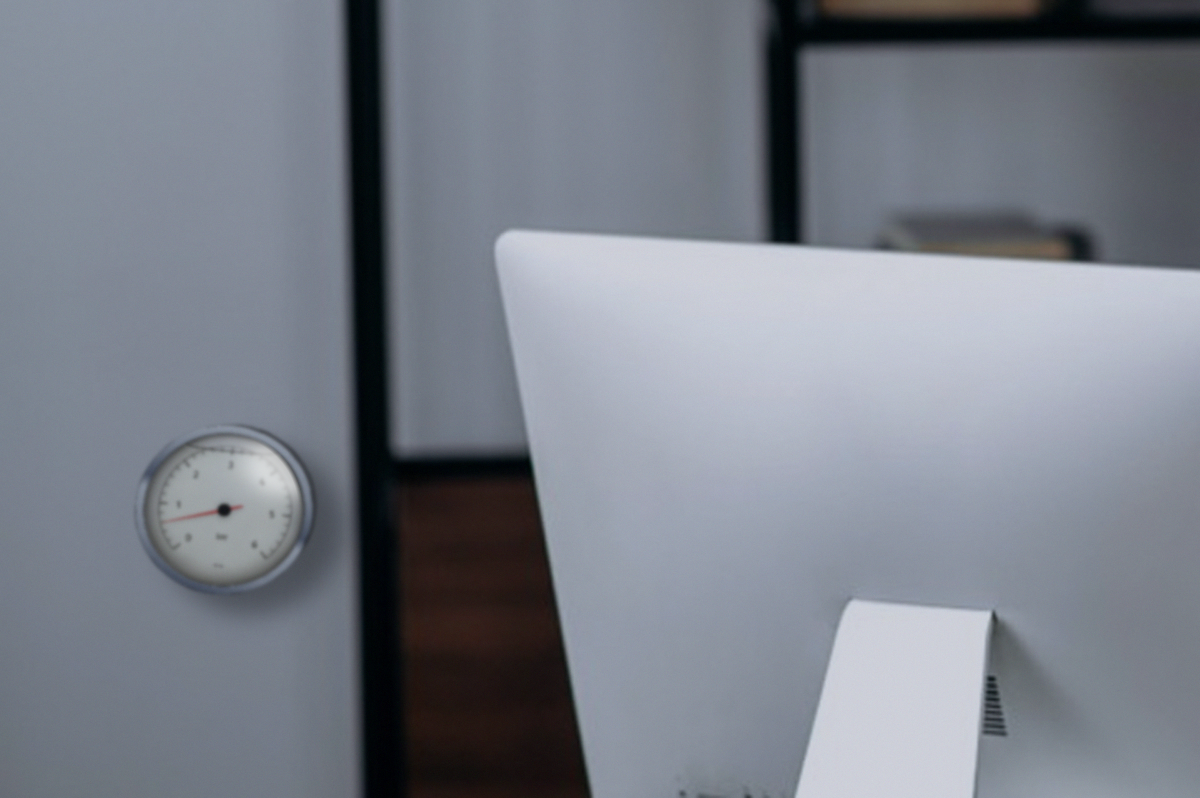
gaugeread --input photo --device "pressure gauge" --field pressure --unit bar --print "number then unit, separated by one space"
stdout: 0.6 bar
